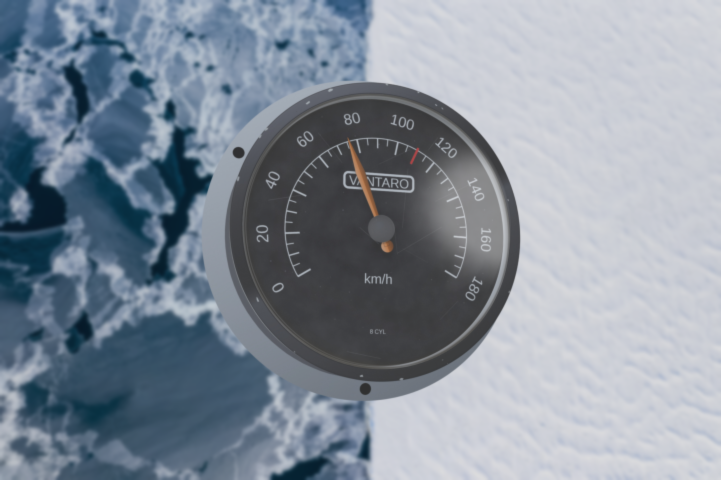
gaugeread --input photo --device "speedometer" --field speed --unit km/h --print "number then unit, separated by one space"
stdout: 75 km/h
